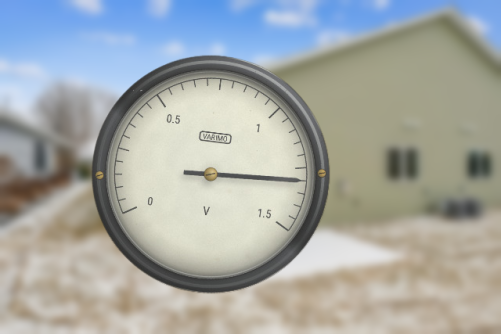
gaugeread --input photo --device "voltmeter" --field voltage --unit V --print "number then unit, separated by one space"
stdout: 1.3 V
